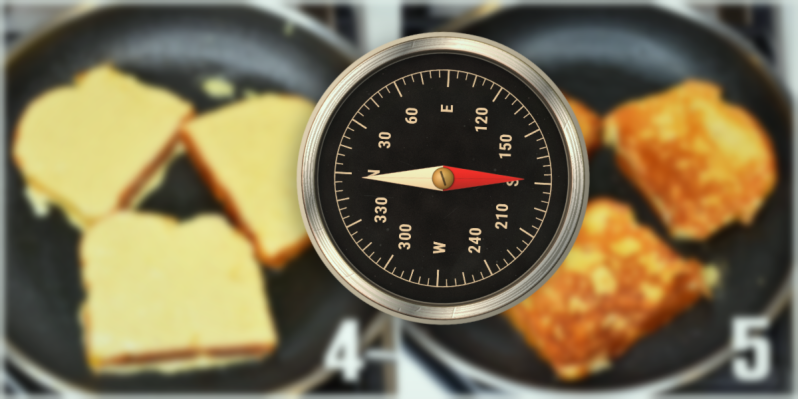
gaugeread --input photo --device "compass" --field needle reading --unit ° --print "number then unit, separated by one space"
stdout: 177.5 °
